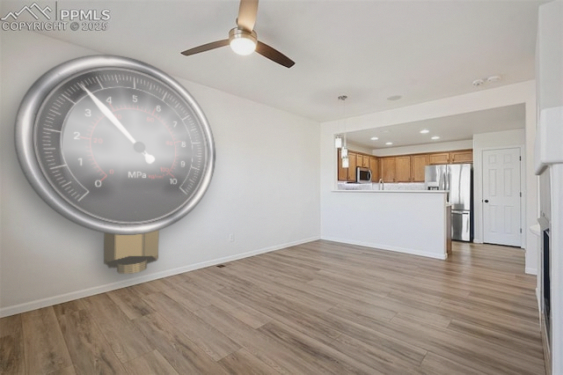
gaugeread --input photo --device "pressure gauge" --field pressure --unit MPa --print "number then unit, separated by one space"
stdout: 3.5 MPa
